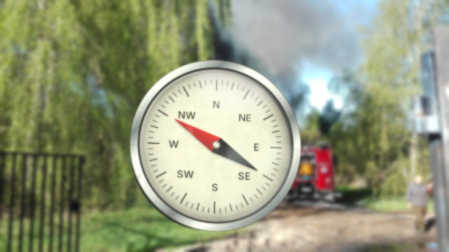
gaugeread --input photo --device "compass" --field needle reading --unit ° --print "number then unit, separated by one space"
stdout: 300 °
